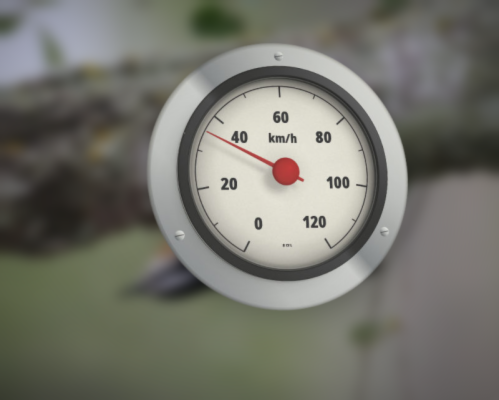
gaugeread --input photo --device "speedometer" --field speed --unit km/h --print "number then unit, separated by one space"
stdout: 35 km/h
